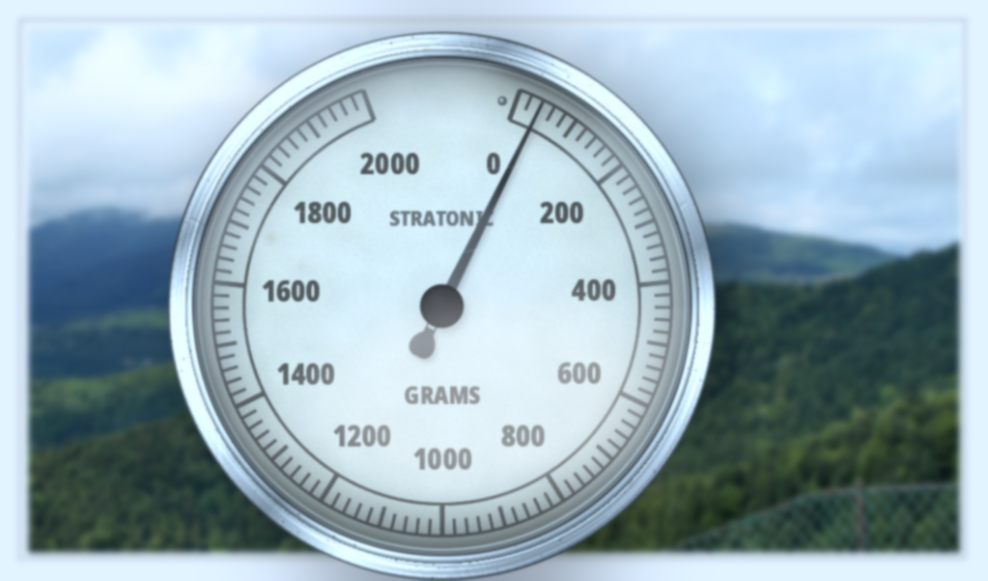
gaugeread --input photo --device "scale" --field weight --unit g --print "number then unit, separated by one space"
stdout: 40 g
